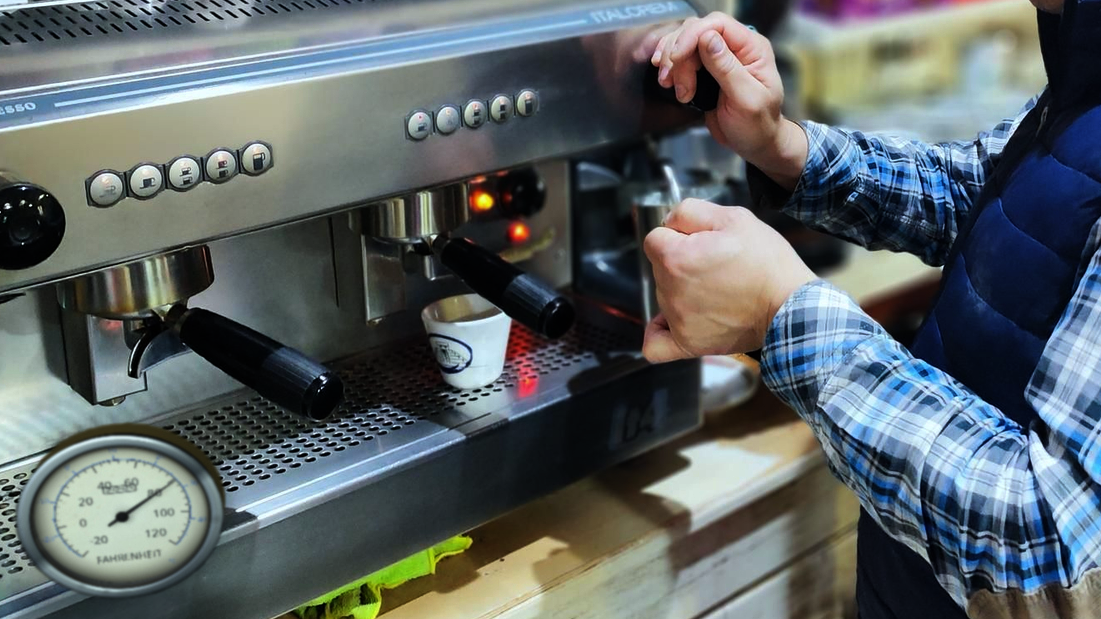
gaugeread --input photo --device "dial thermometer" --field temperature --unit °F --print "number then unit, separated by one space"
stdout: 80 °F
